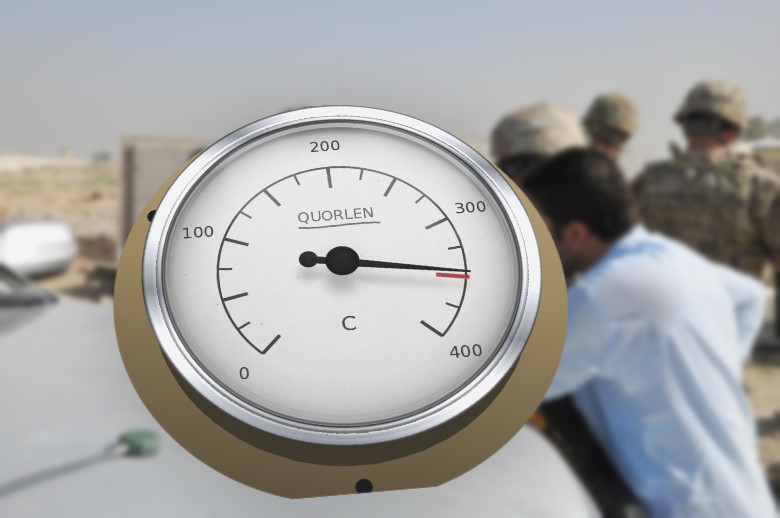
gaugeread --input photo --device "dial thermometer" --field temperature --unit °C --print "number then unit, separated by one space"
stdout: 350 °C
